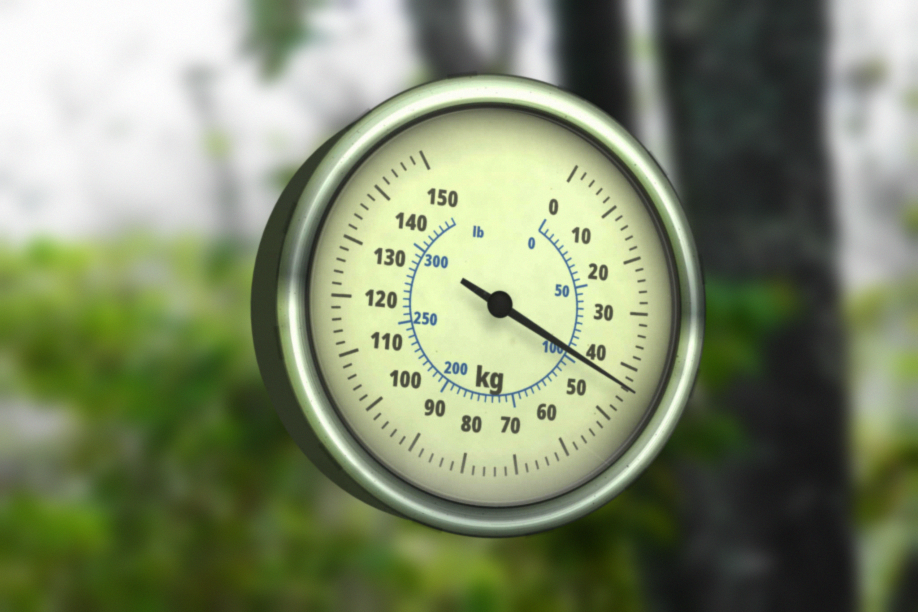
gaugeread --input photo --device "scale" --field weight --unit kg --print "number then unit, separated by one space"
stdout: 44 kg
